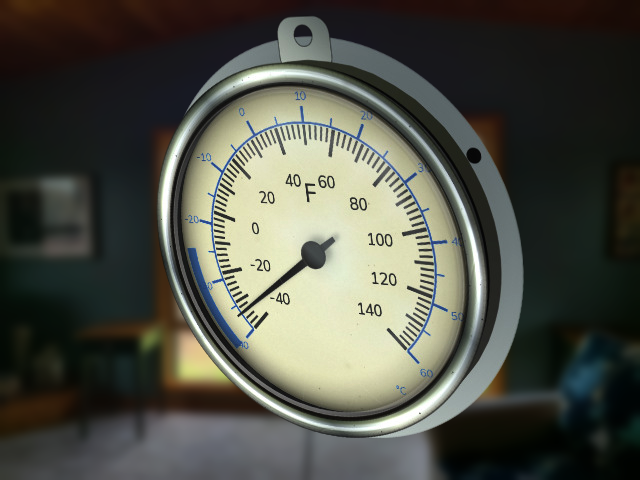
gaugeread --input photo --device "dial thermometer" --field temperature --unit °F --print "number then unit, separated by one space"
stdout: -34 °F
